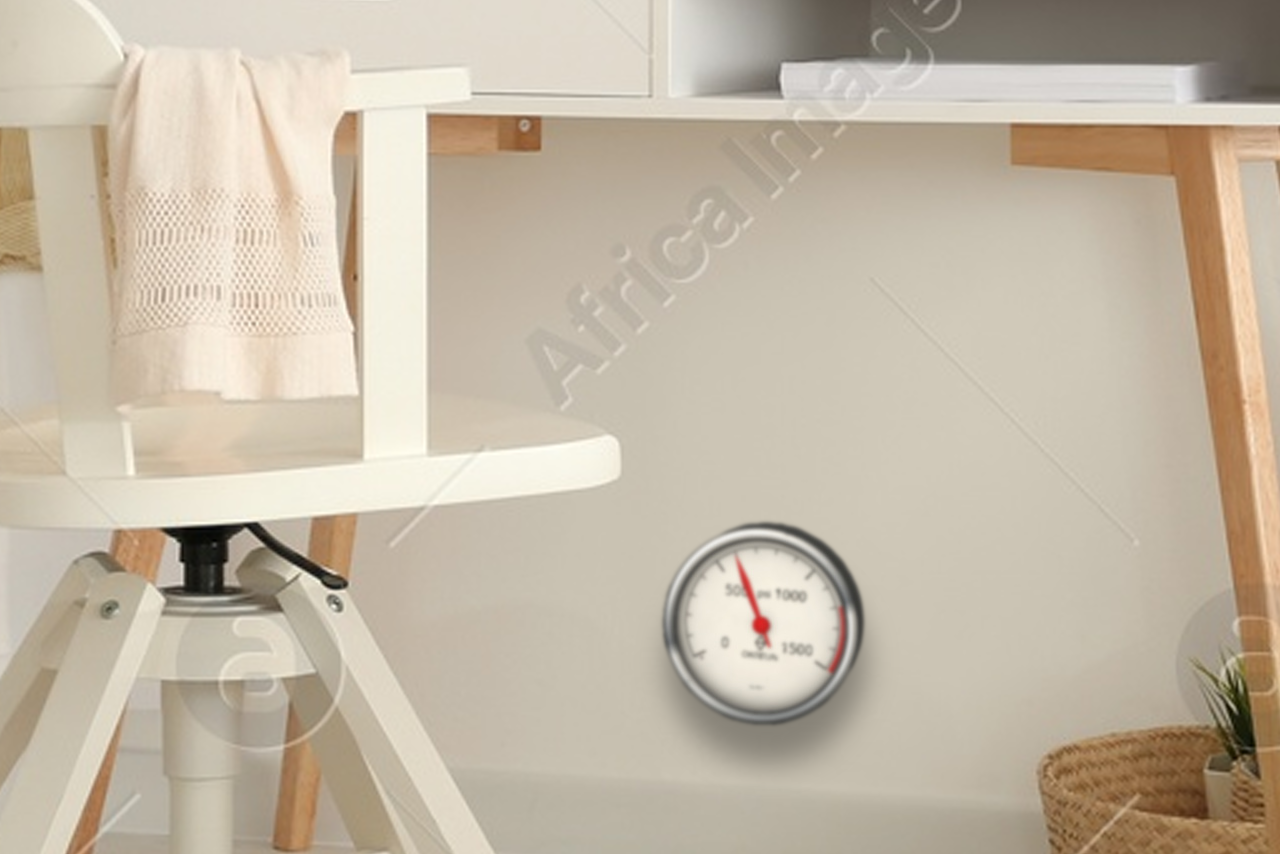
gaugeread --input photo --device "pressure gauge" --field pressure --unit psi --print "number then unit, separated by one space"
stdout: 600 psi
